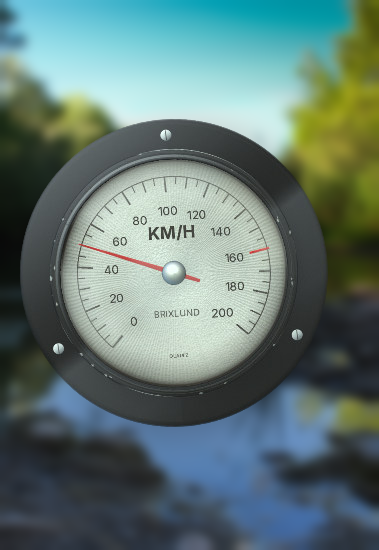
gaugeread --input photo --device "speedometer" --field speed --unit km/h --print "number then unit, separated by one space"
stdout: 50 km/h
